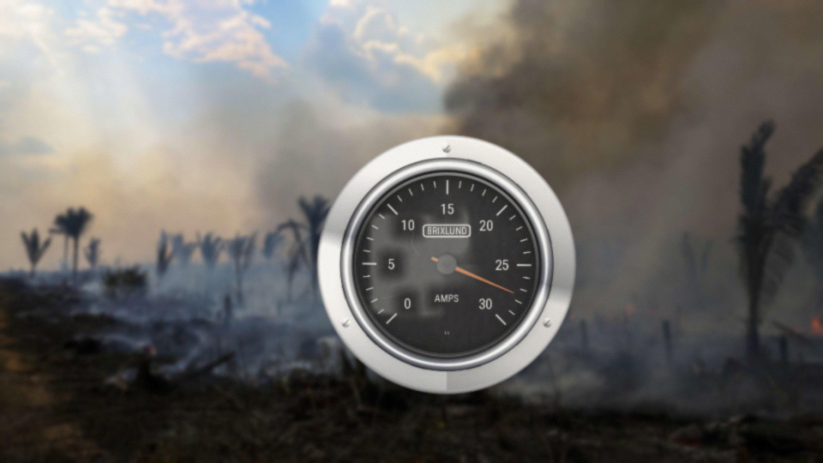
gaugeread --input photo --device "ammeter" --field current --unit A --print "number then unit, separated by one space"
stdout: 27.5 A
